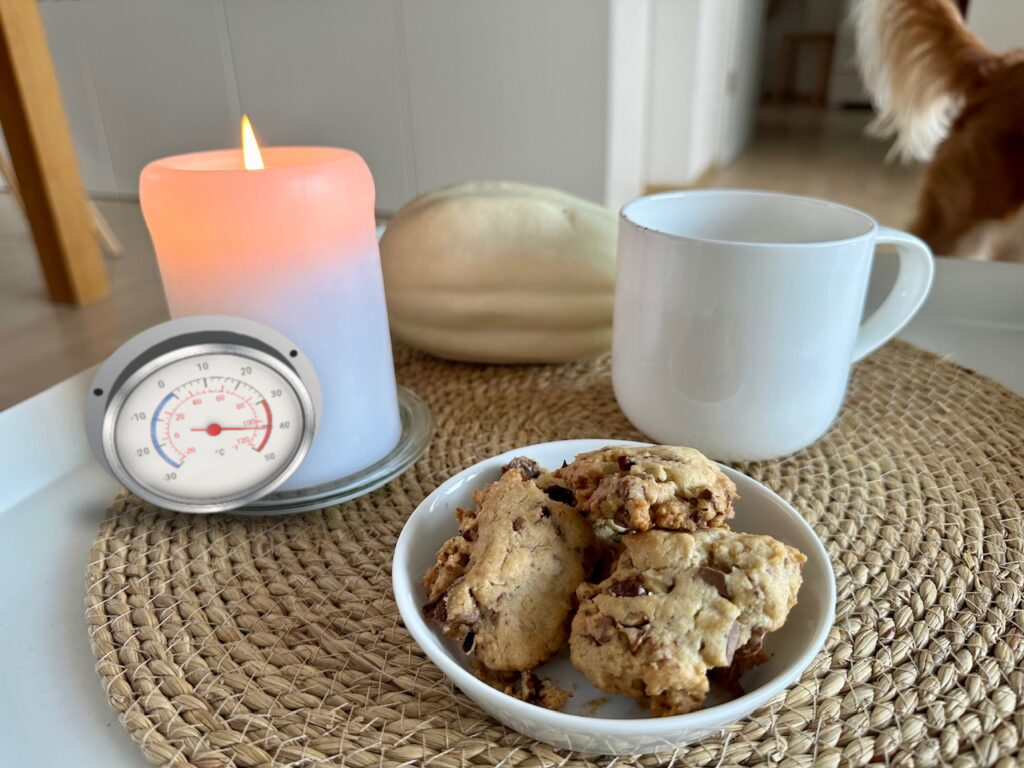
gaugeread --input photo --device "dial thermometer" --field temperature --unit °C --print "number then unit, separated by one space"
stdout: 40 °C
